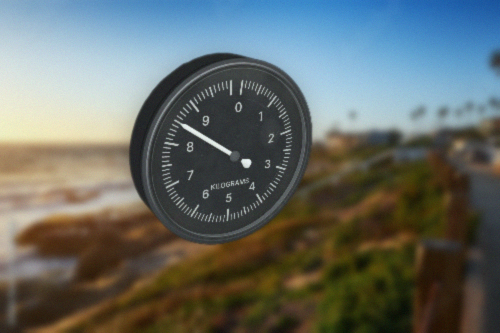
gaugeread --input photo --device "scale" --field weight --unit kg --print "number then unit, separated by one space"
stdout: 8.5 kg
